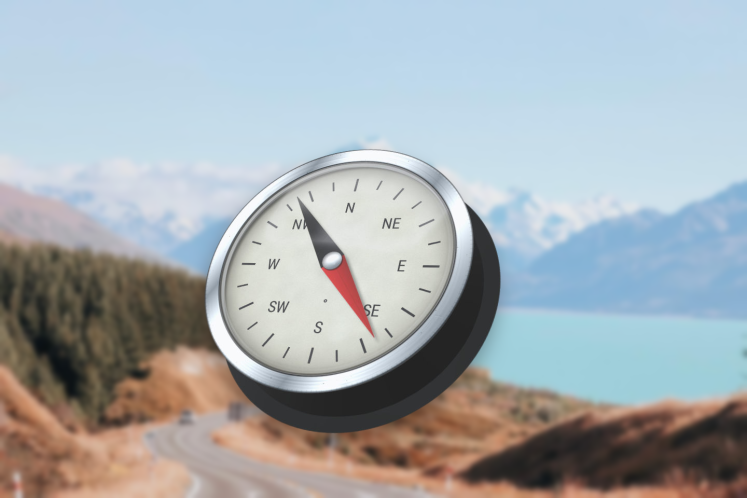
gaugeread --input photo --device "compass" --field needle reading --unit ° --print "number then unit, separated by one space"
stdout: 142.5 °
